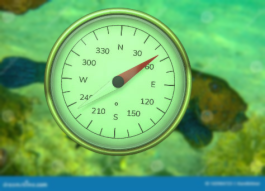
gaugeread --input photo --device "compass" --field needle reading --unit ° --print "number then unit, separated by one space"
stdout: 52.5 °
